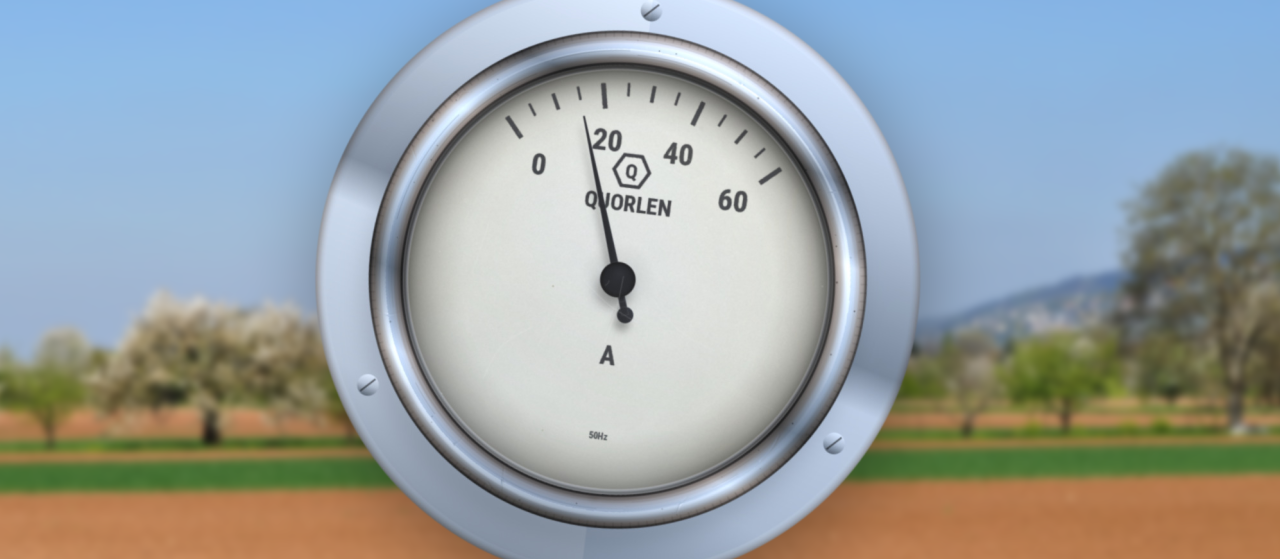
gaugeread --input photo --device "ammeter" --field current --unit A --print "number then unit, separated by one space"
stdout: 15 A
